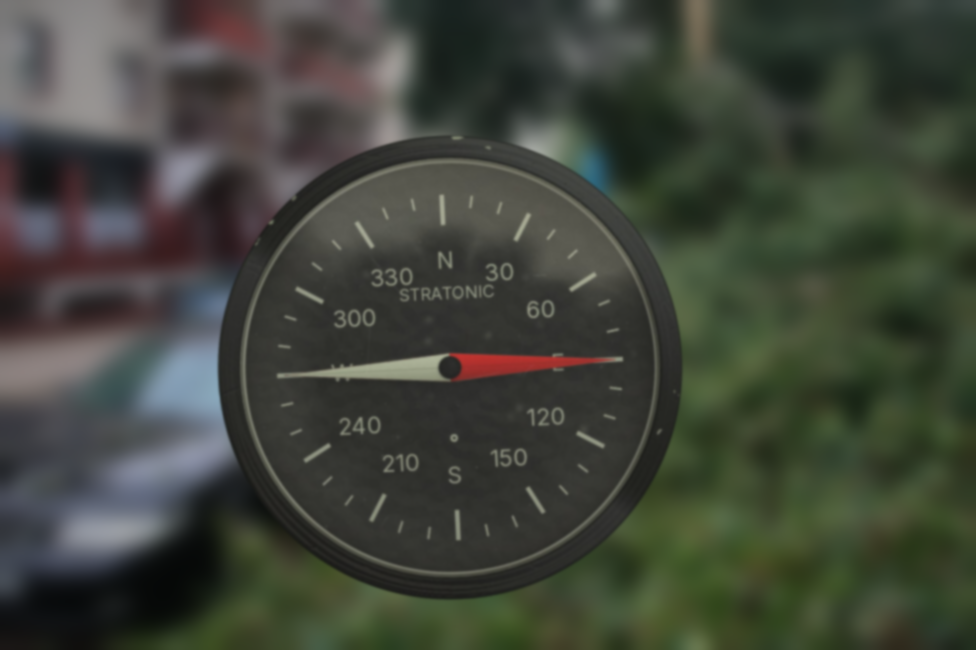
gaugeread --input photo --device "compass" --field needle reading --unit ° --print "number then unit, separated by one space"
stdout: 90 °
